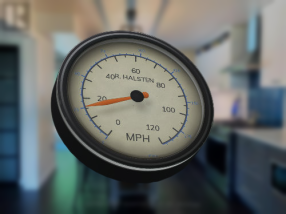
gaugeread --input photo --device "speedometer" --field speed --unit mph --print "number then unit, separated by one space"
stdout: 15 mph
